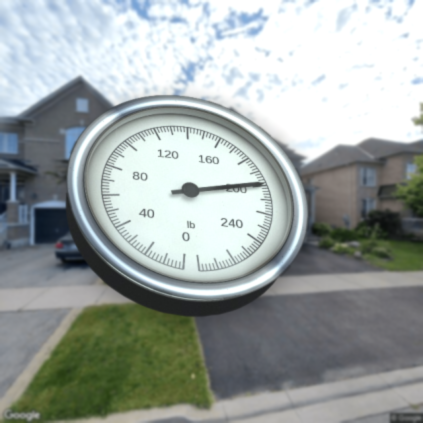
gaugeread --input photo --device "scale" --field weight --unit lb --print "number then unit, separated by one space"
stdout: 200 lb
